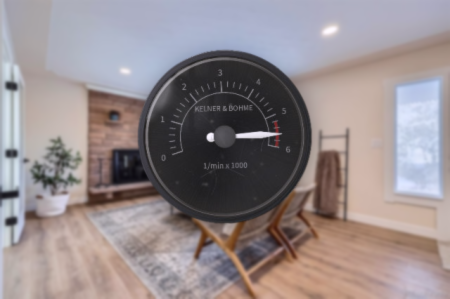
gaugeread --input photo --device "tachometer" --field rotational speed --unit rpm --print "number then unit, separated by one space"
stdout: 5600 rpm
